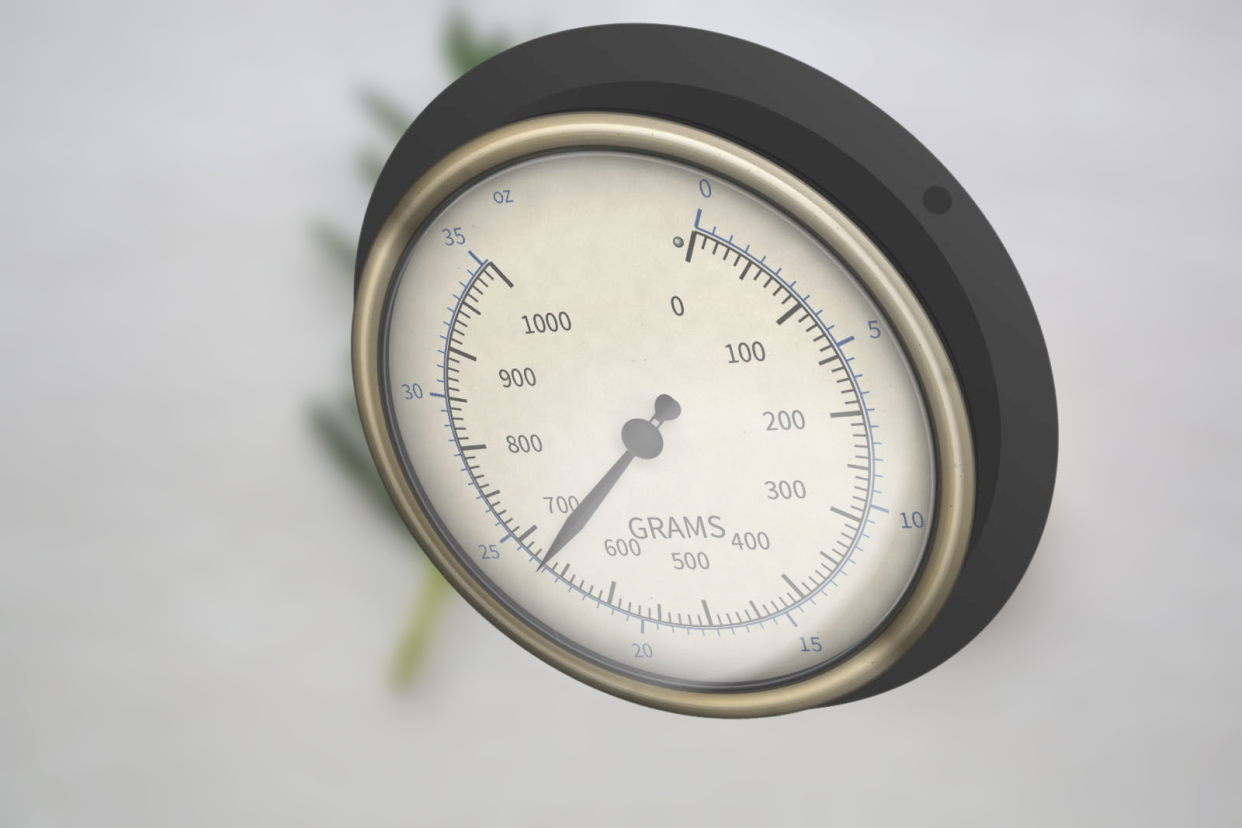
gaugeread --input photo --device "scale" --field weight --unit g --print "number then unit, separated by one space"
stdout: 670 g
